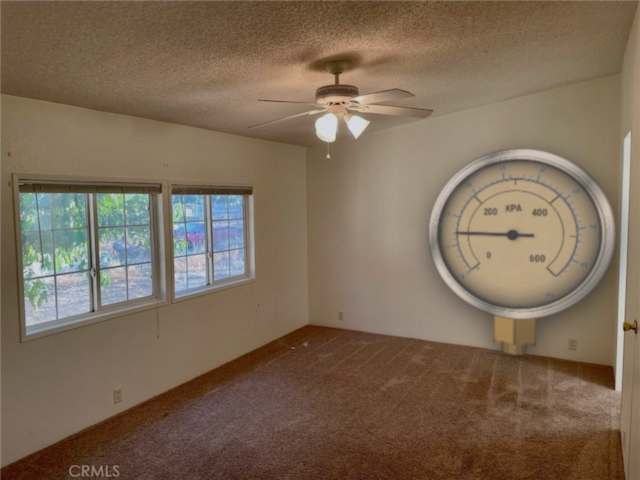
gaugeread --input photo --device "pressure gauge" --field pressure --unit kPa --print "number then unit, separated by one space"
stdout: 100 kPa
